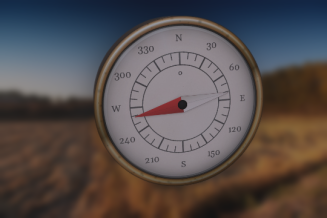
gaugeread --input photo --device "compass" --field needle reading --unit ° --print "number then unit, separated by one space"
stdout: 260 °
